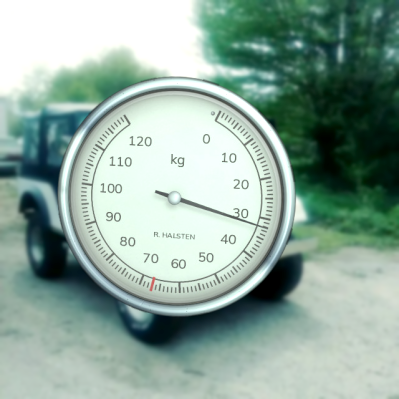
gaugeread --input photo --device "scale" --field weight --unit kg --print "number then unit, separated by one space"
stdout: 32 kg
